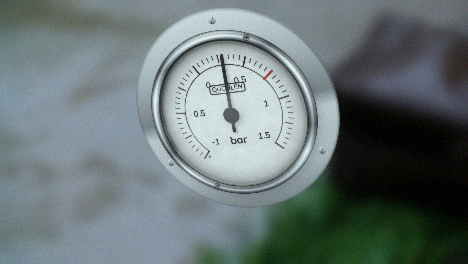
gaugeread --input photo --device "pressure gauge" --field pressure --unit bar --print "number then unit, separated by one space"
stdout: 0.3 bar
